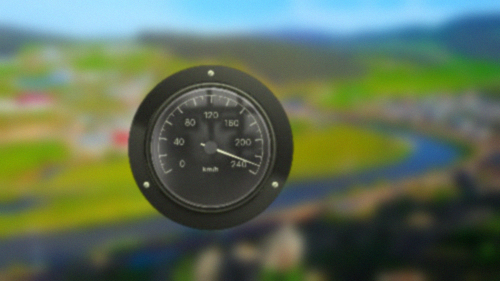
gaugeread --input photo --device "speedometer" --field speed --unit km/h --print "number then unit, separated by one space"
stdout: 230 km/h
